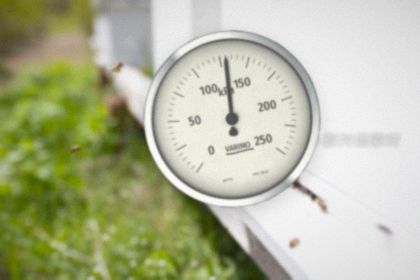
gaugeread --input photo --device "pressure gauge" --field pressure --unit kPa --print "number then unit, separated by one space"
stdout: 130 kPa
